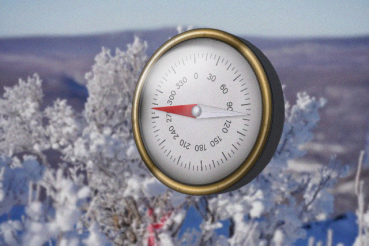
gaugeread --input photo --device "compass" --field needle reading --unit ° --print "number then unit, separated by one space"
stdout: 280 °
